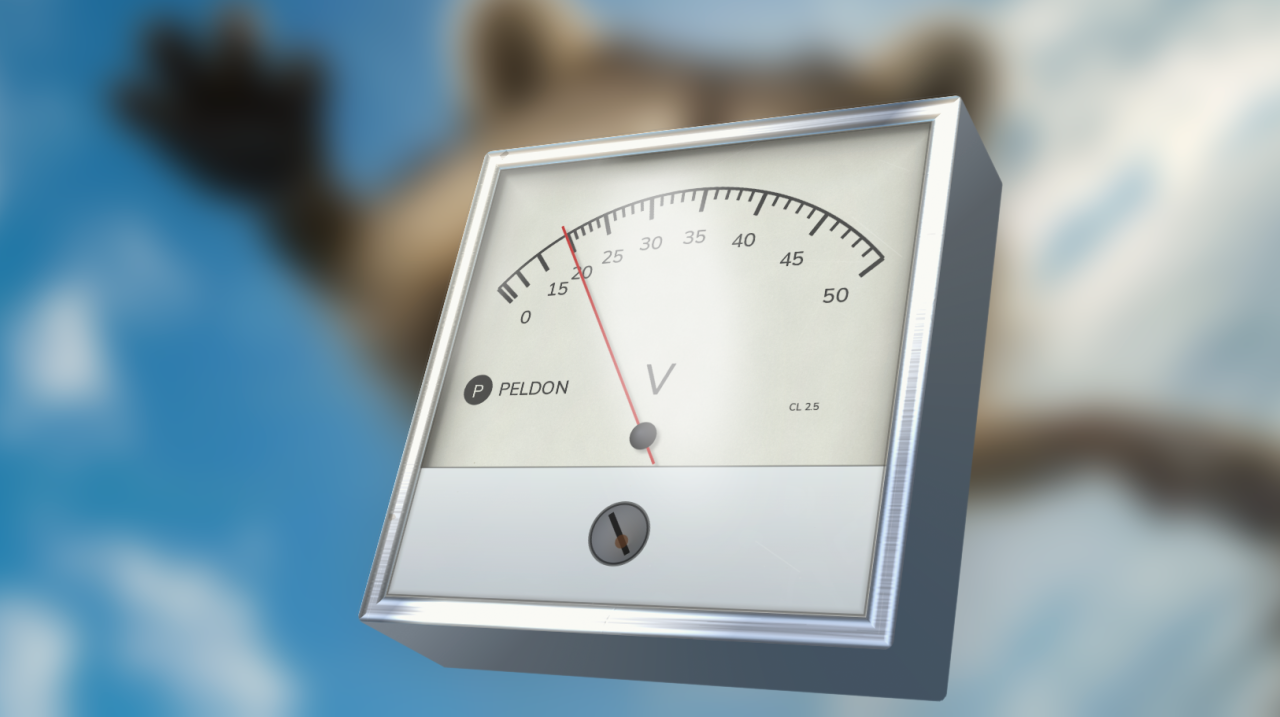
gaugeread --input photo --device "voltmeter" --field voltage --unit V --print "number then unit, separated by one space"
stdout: 20 V
